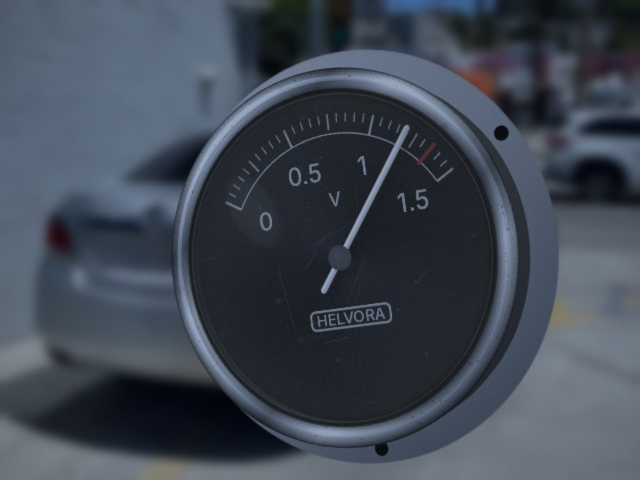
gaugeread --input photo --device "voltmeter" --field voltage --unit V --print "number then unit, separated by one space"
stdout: 1.2 V
